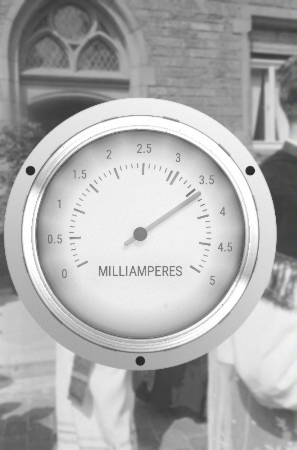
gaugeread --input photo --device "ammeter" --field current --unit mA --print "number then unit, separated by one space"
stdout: 3.6 mA
